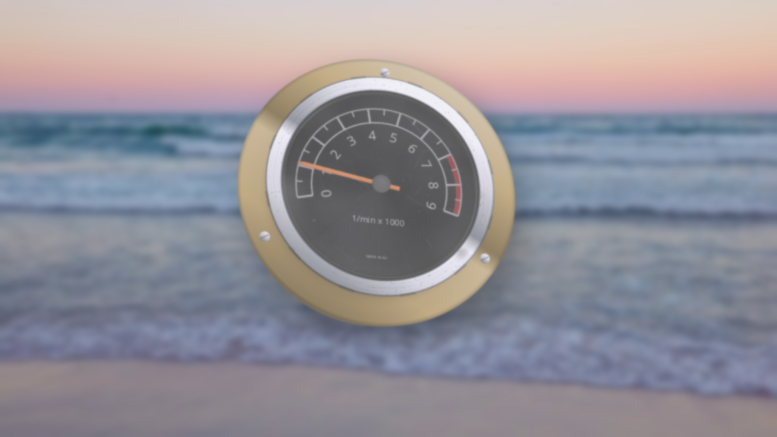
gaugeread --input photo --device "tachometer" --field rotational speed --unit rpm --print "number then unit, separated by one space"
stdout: 1000 rpm
